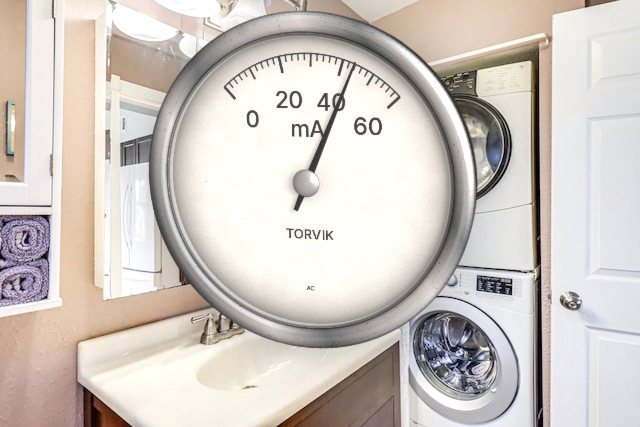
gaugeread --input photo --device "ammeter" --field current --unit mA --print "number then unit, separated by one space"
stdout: 44 mA
